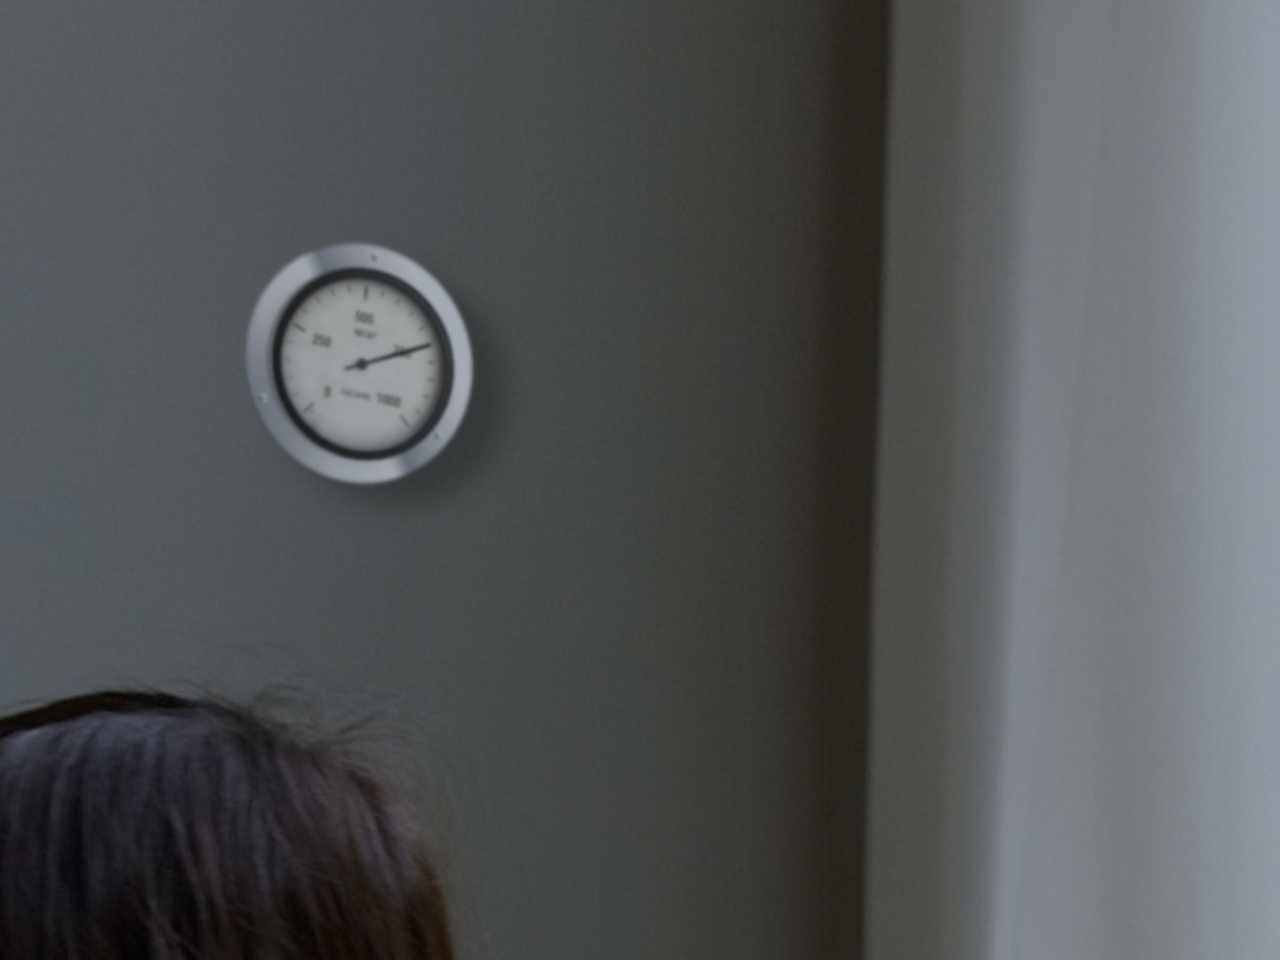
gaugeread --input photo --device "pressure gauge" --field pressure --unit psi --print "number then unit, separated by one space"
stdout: 750 psi
